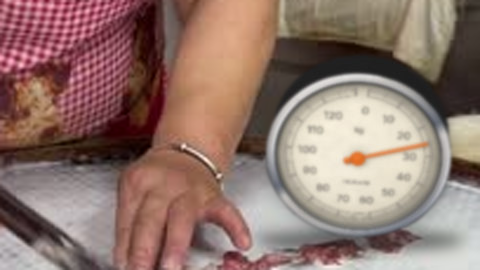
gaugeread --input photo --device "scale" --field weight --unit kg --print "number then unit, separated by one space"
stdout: 25 kg
